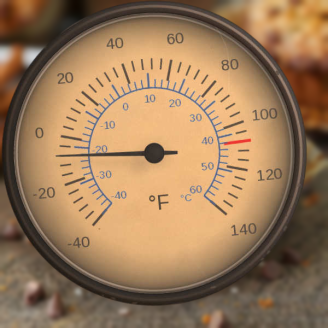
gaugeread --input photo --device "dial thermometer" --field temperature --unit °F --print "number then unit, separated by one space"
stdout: -8 °F
